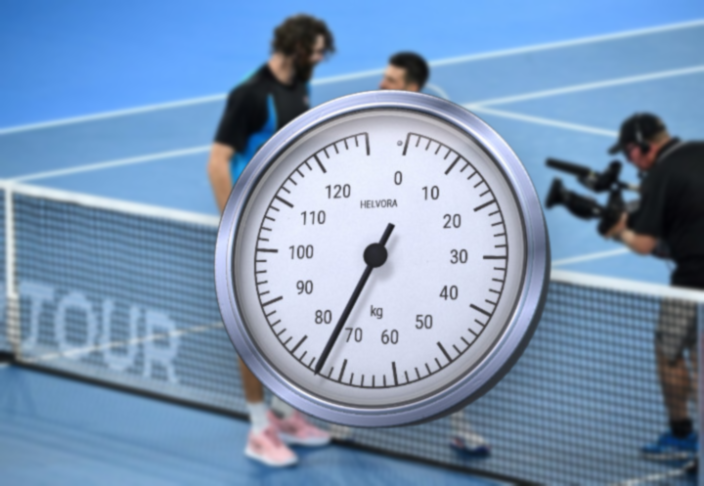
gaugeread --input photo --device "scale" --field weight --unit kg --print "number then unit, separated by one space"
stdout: 74 kg
